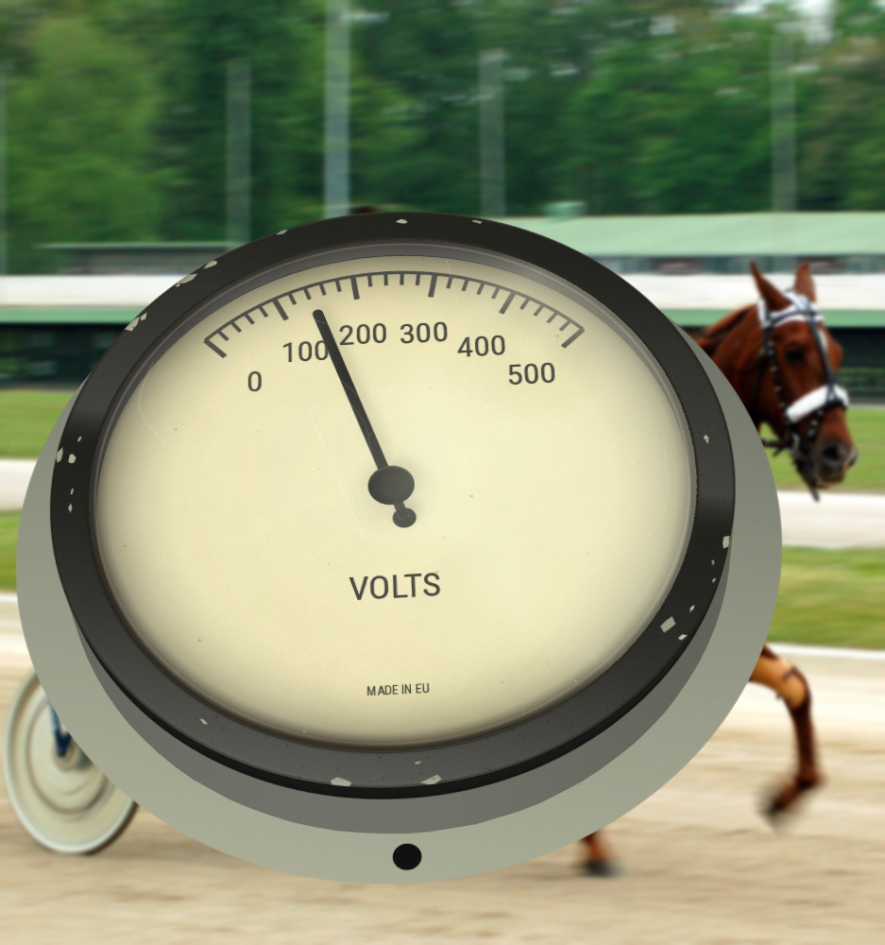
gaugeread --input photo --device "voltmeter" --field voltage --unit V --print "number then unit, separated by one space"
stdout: 140 V
